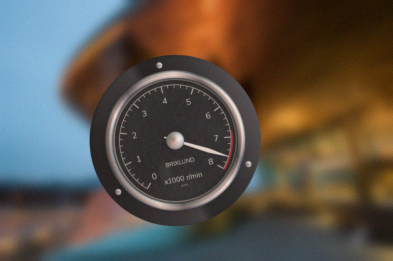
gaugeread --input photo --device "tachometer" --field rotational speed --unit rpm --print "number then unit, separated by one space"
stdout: 7600 rpm
